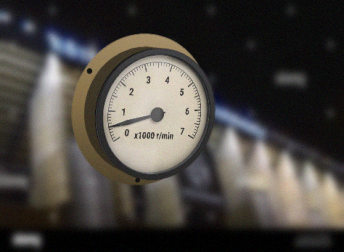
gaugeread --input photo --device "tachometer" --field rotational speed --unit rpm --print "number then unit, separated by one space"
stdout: 500 rpm
